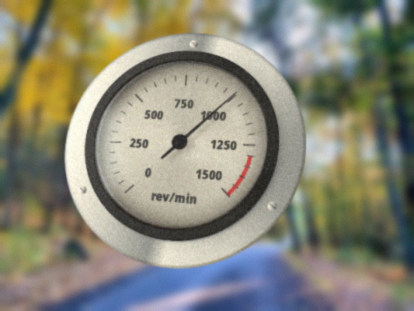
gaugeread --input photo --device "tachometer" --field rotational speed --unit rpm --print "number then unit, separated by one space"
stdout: 1000 rpm
